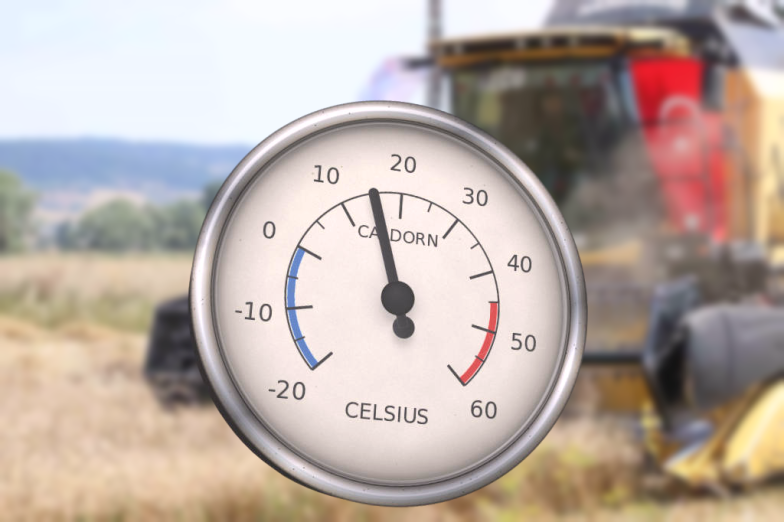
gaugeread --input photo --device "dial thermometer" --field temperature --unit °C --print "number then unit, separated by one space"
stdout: 15 °C
